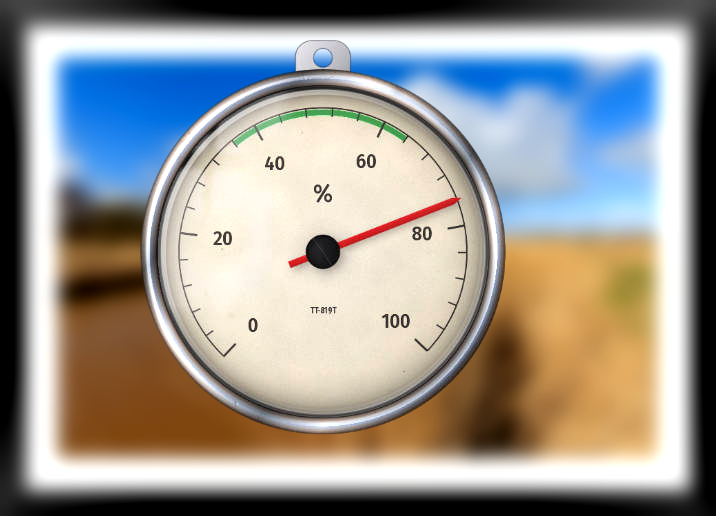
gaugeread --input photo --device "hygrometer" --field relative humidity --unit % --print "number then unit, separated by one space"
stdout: 76 %
